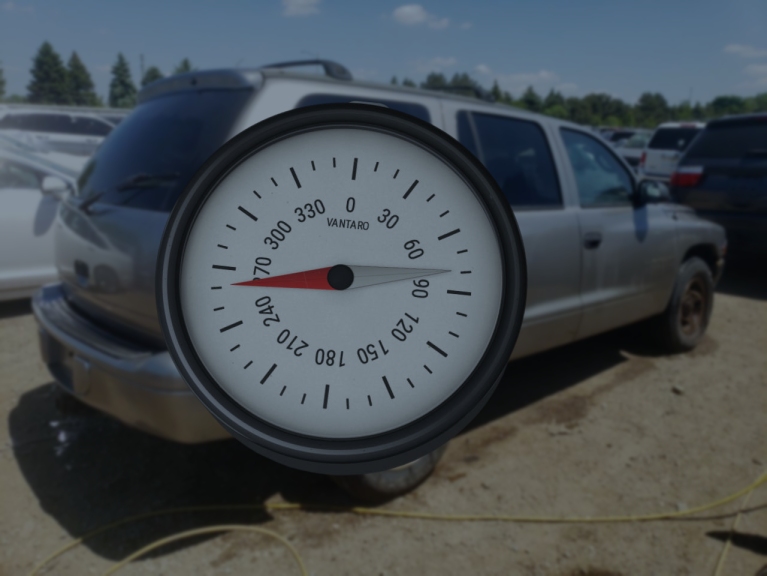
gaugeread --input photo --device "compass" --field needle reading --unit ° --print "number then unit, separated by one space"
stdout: 260 °
